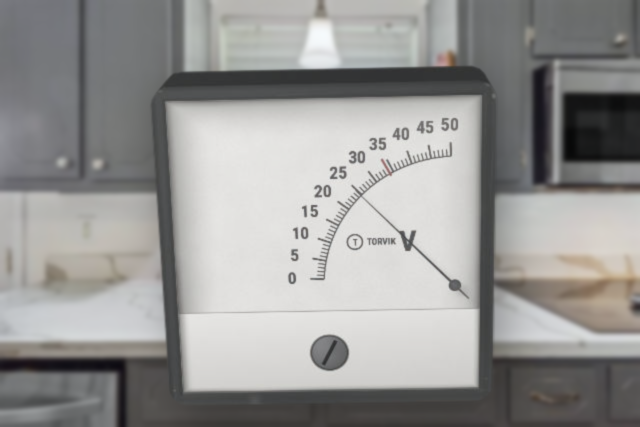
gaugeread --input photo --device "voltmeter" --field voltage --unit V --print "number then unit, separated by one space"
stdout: 25 V
